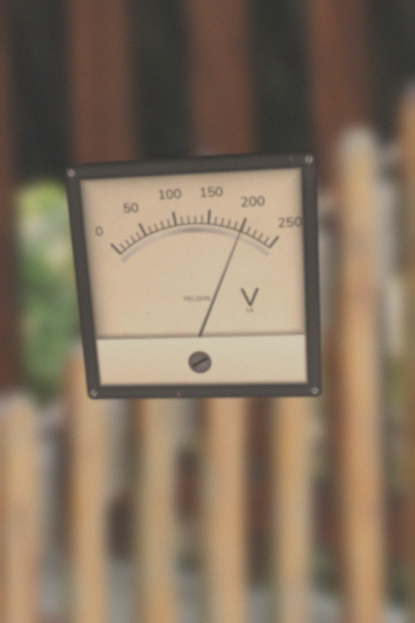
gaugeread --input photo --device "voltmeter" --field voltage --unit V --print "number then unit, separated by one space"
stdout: 200 V
